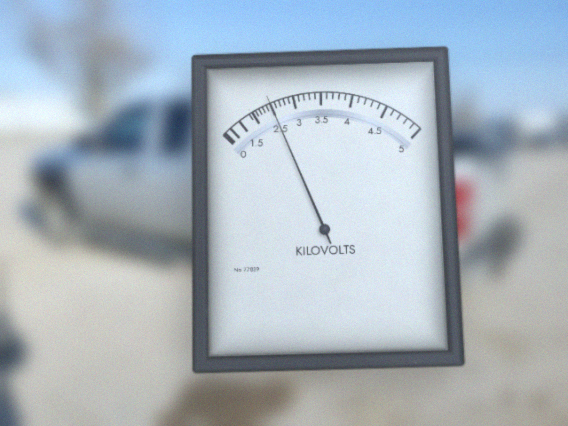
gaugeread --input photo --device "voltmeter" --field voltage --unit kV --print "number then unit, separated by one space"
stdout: 2.5 kV
